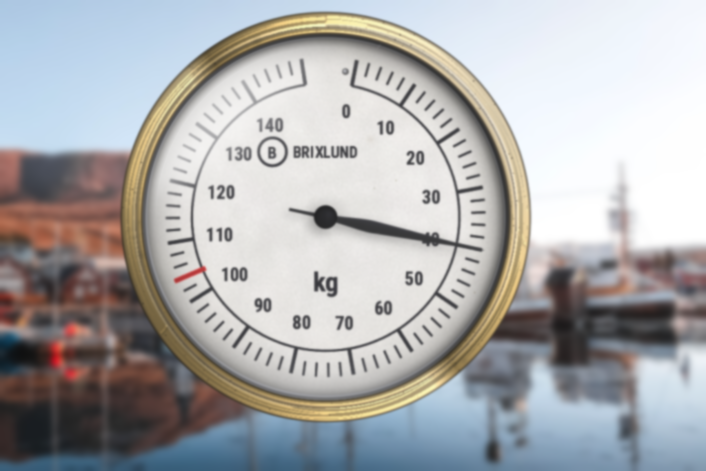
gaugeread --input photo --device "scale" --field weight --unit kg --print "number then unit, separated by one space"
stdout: 40 kg
